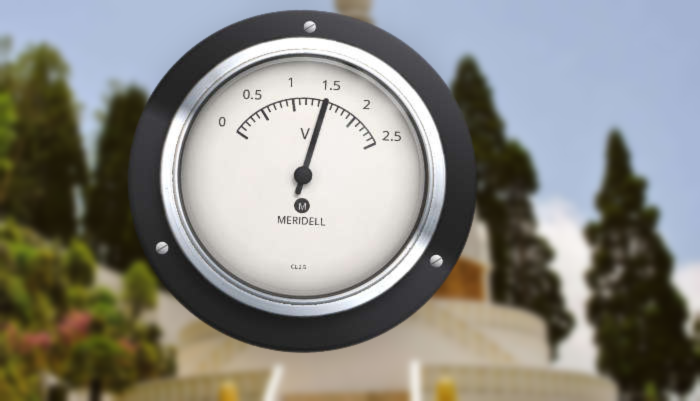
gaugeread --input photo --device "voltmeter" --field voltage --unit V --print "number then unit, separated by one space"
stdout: 1.5 V
